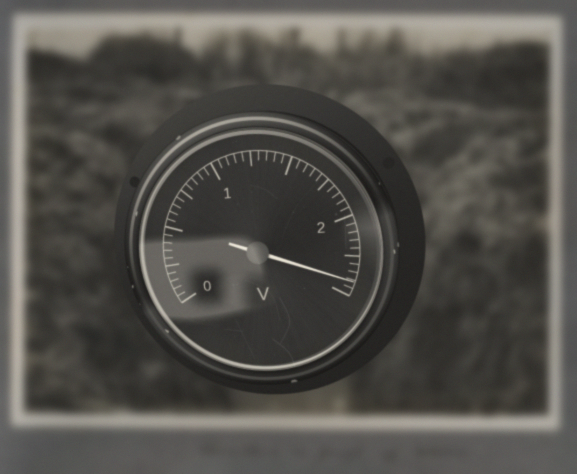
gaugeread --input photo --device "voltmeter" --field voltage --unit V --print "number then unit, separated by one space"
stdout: 2.4 V
